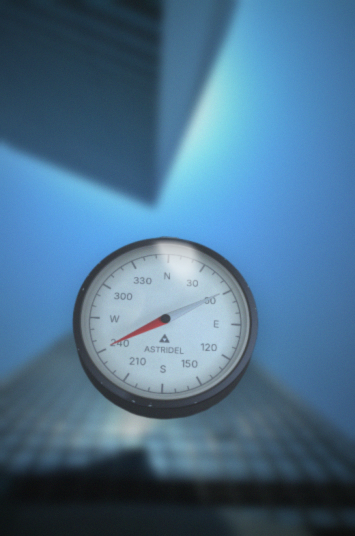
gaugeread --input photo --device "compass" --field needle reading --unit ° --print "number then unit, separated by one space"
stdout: 240 °
